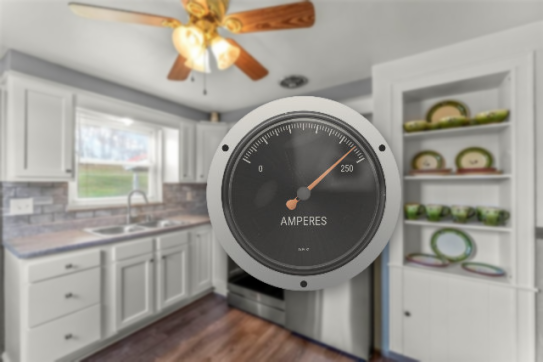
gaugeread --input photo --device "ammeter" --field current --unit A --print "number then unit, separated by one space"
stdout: 225 A
